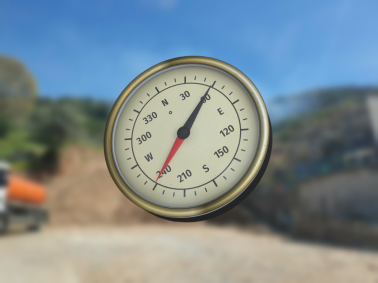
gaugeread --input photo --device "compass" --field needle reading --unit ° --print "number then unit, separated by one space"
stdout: 240 °
